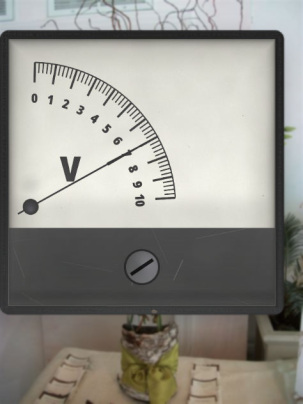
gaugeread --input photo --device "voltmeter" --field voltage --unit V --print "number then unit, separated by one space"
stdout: 7 V
